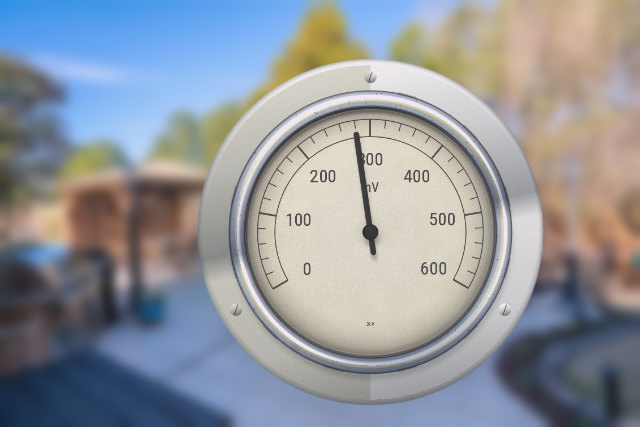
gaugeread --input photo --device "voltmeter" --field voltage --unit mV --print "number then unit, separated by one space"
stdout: 280 mV
